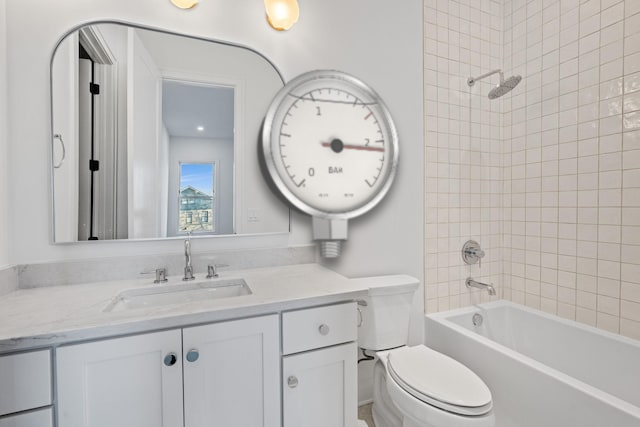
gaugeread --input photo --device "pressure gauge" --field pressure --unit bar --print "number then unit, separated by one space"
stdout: 2.1 bar
